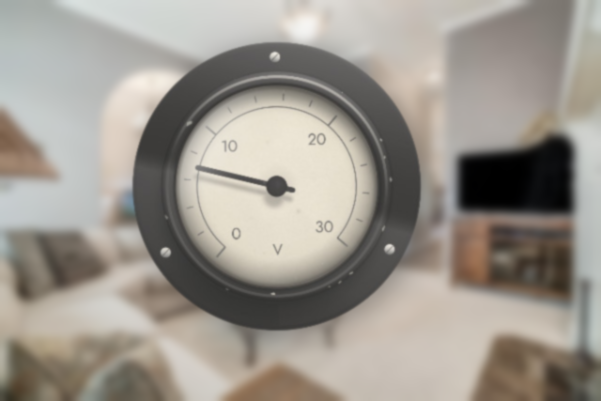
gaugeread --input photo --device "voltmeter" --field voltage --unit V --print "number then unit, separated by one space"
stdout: 7 V
